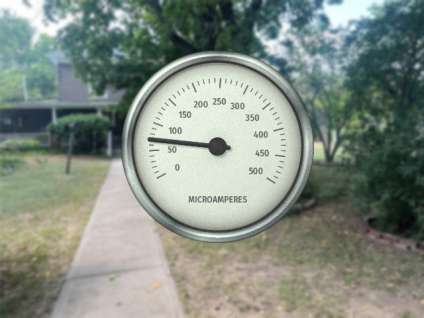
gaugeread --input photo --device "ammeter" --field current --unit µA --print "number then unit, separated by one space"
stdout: 70 µA
